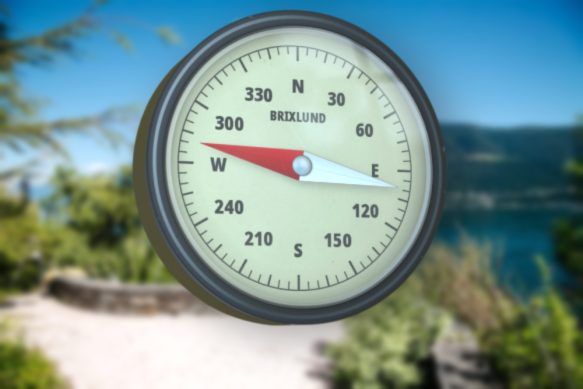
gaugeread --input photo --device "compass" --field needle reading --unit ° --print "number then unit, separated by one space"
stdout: 280 °
